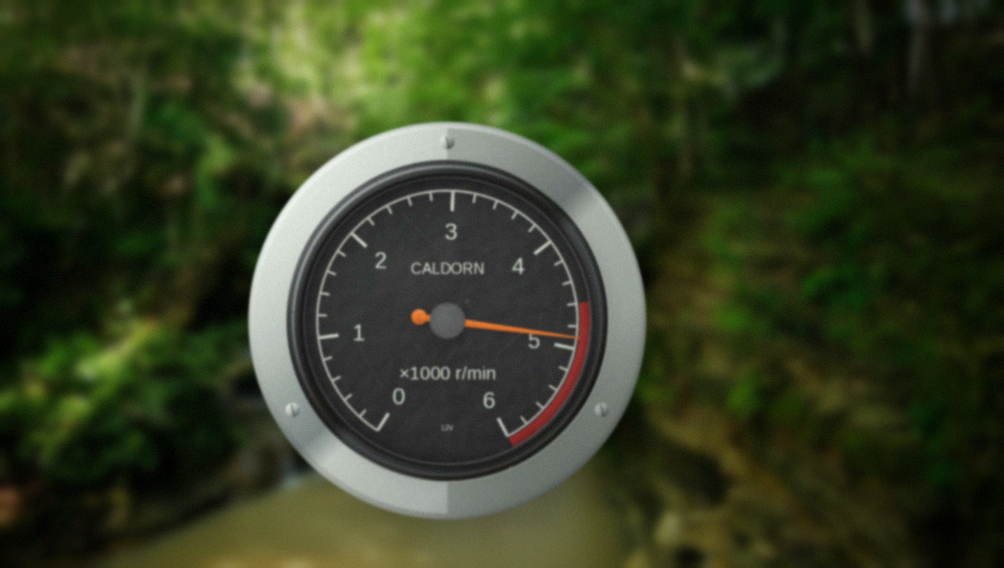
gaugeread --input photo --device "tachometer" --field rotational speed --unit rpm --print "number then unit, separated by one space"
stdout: 4900 rpm
